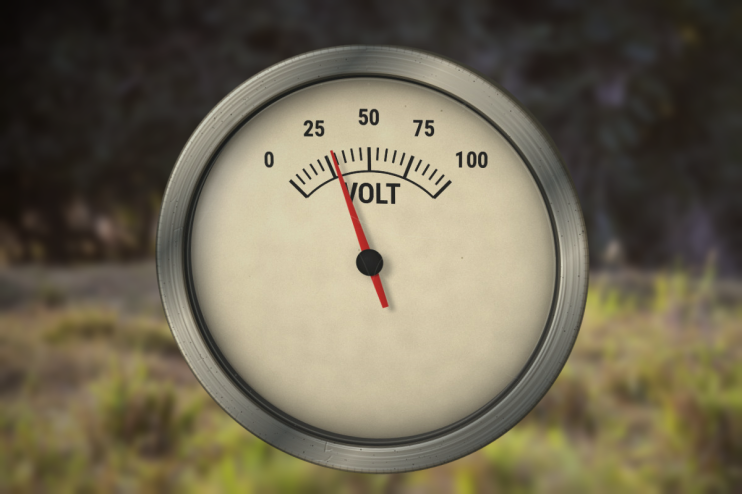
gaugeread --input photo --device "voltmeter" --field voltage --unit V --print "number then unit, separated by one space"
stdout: 30 V
